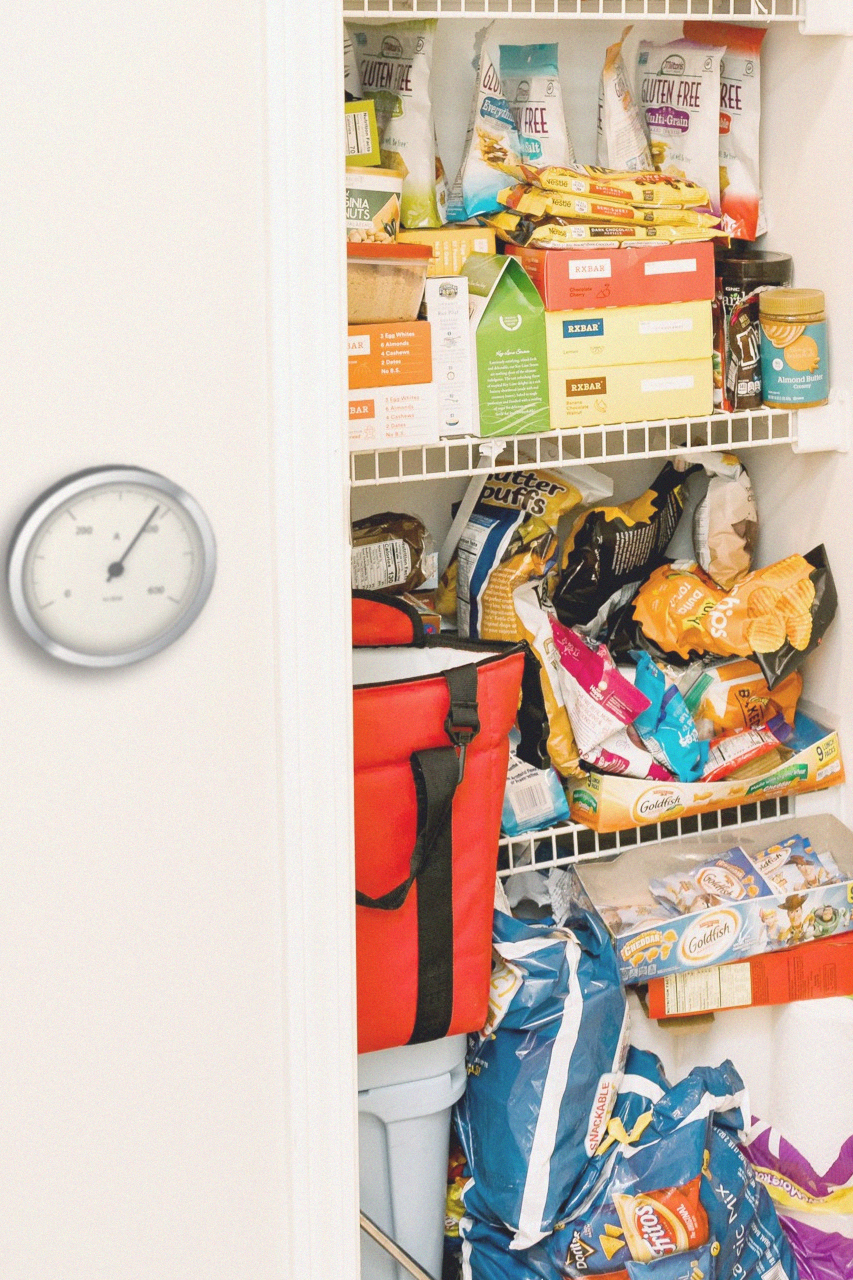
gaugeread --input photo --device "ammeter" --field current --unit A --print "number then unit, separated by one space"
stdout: 375 A
